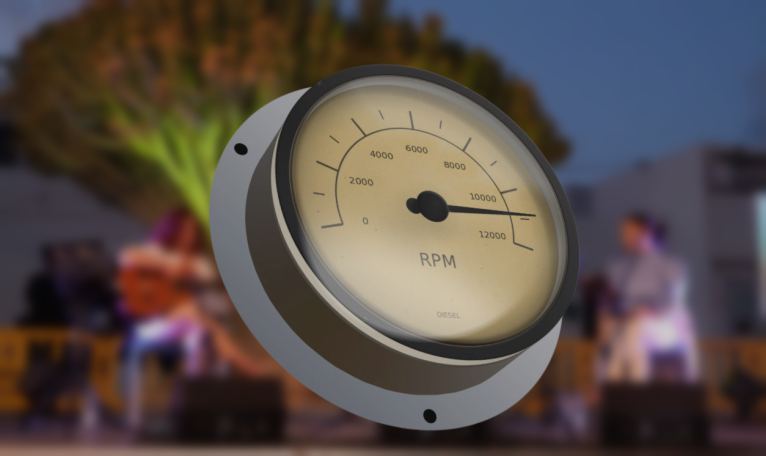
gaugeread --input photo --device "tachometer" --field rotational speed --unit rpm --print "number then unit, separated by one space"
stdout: 11000 rpm
